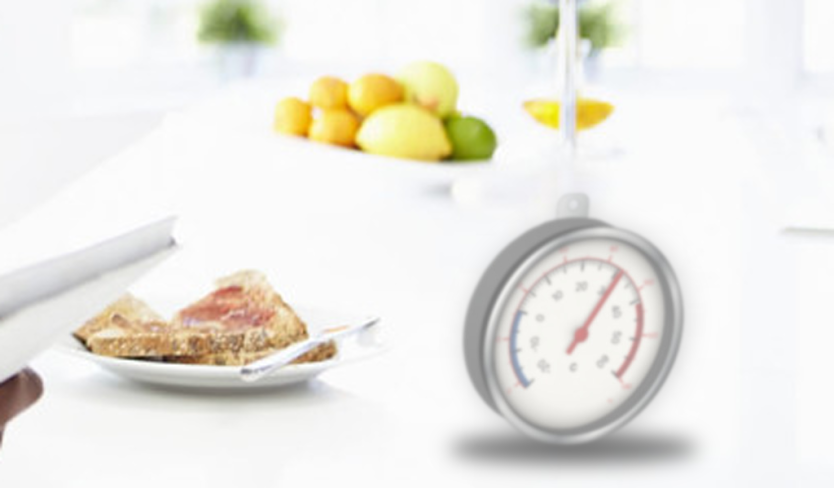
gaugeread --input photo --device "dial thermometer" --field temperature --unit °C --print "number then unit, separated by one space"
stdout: 30 °C
